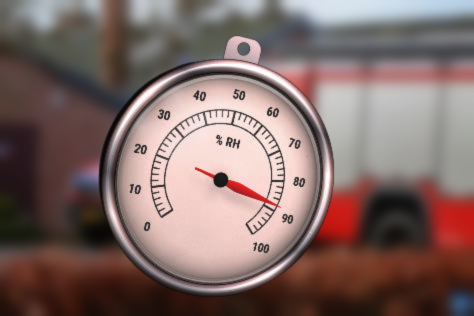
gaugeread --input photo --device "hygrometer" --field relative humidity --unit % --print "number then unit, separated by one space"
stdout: 88 %
